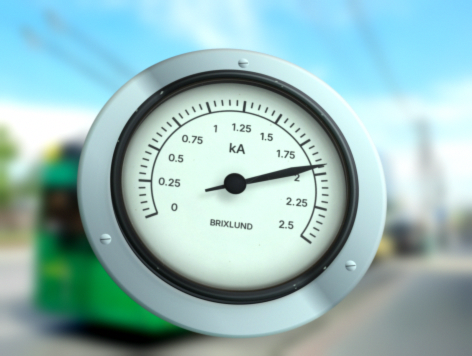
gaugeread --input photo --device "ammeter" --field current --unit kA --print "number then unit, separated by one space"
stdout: 1.95 kA
